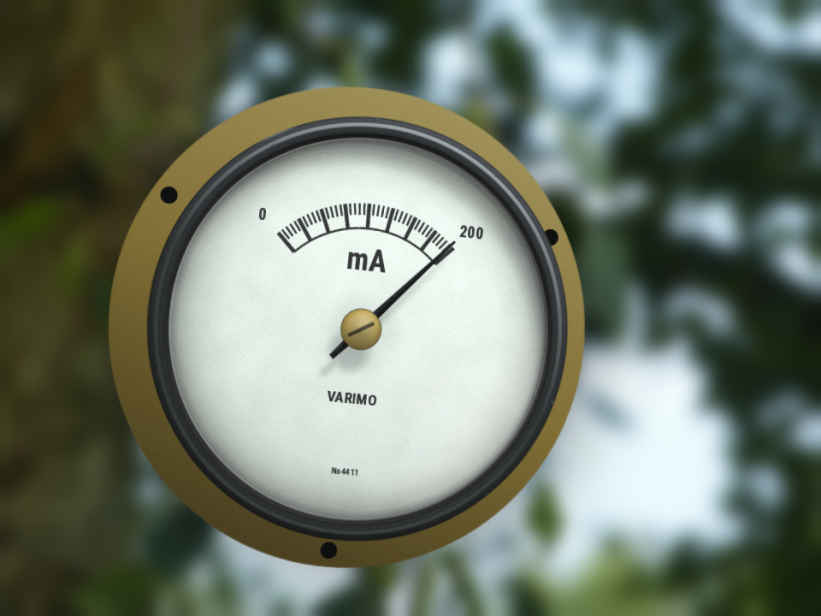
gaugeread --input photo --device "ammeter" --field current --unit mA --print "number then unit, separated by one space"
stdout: 195 mA
